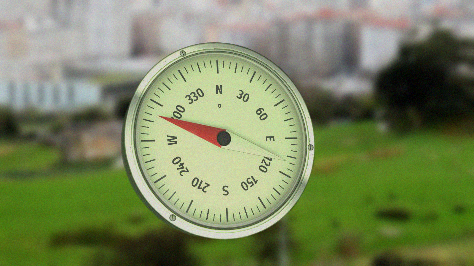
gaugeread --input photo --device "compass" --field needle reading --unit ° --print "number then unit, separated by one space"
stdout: 290 °
